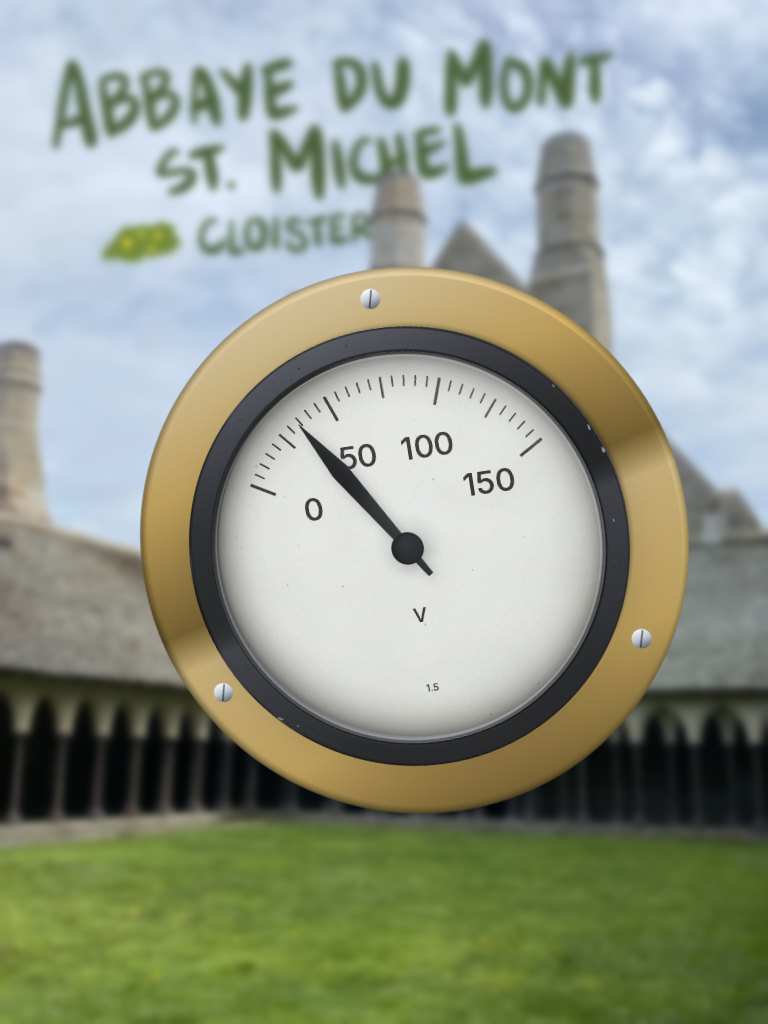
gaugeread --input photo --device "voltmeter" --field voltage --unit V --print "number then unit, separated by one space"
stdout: 35 V
